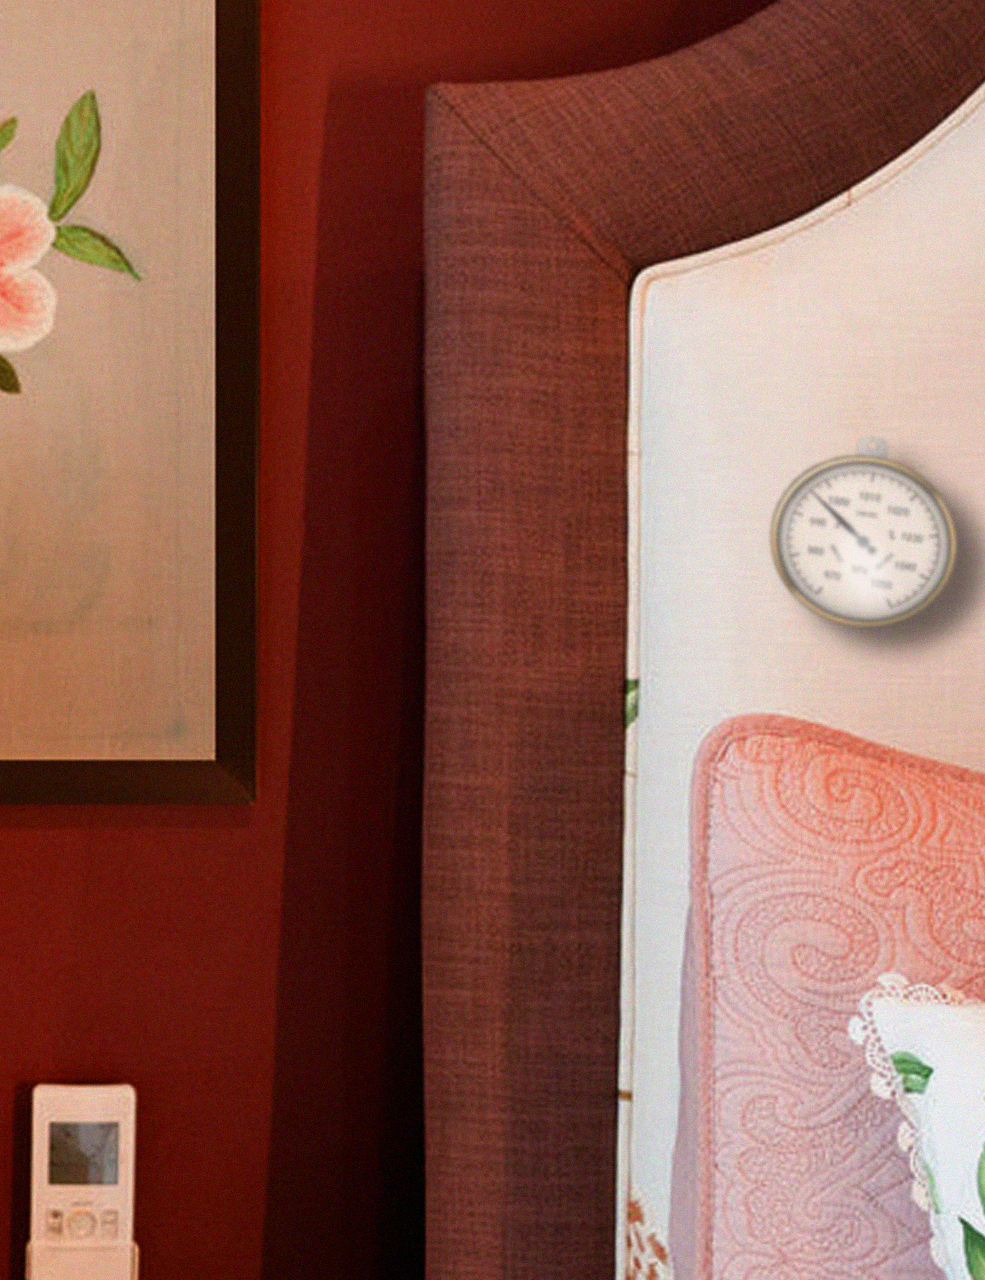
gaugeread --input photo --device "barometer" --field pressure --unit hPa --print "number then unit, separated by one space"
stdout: 996 hPa
